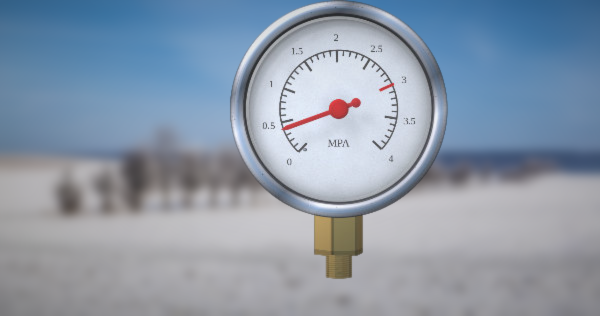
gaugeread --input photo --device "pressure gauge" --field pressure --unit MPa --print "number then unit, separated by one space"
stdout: 0.4 MPa
